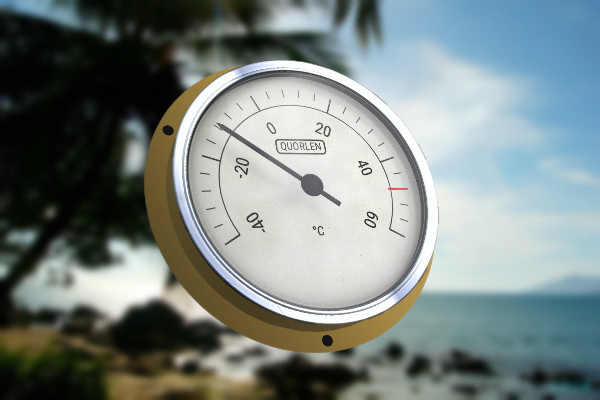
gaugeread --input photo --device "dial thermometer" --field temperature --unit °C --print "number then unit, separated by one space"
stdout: -12 °C
